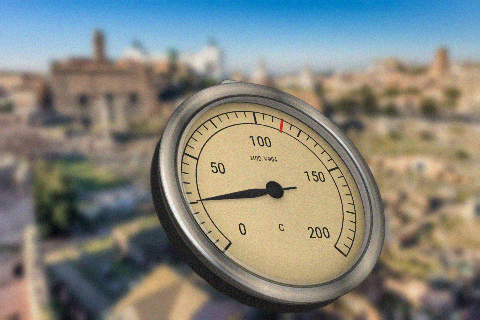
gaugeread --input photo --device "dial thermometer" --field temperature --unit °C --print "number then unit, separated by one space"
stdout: 25 °C
